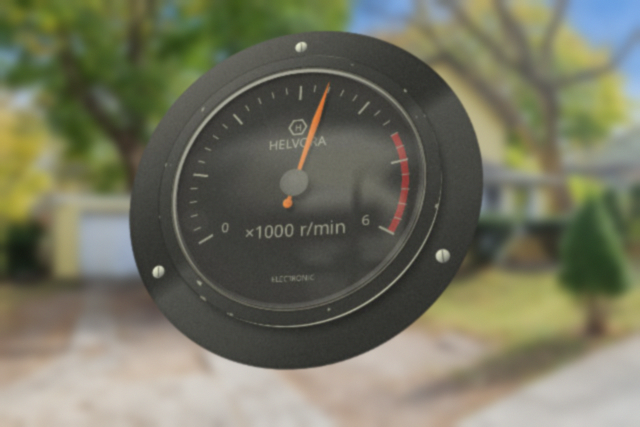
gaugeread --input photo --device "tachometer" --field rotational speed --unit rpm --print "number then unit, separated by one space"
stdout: 3400 rpm
